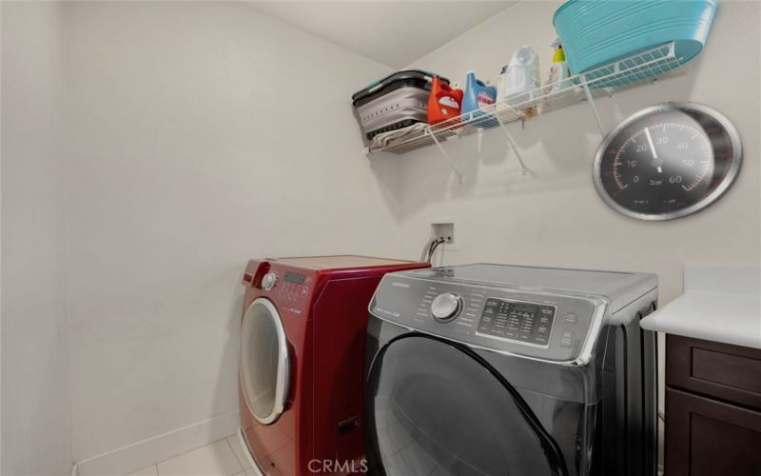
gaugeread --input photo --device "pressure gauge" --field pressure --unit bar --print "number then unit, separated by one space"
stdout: 25 bar
